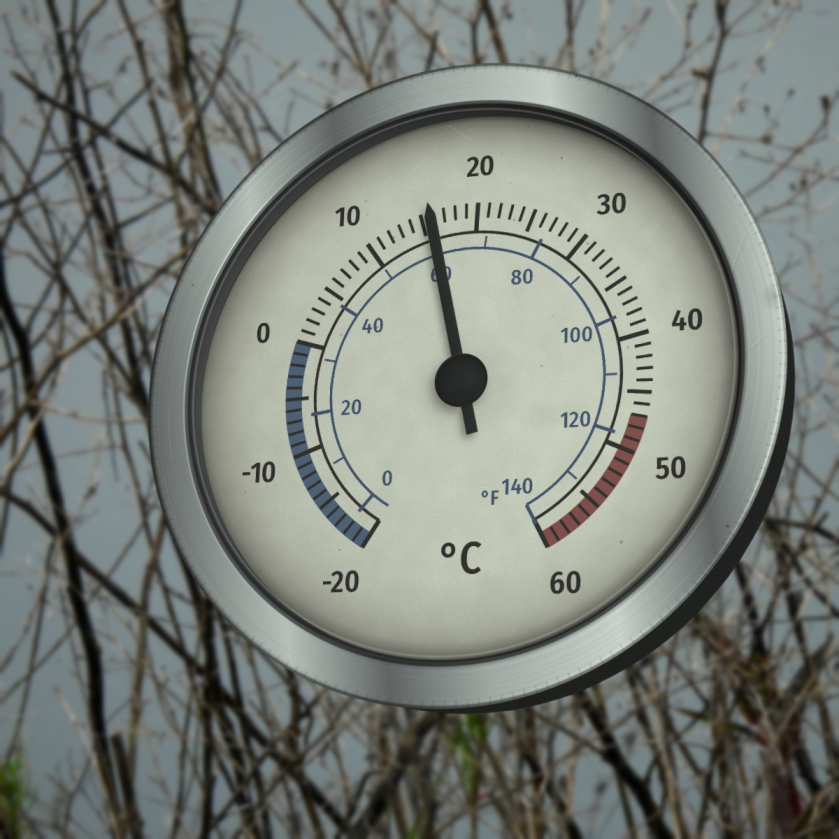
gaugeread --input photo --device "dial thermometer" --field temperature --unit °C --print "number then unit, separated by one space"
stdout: 16 °C
